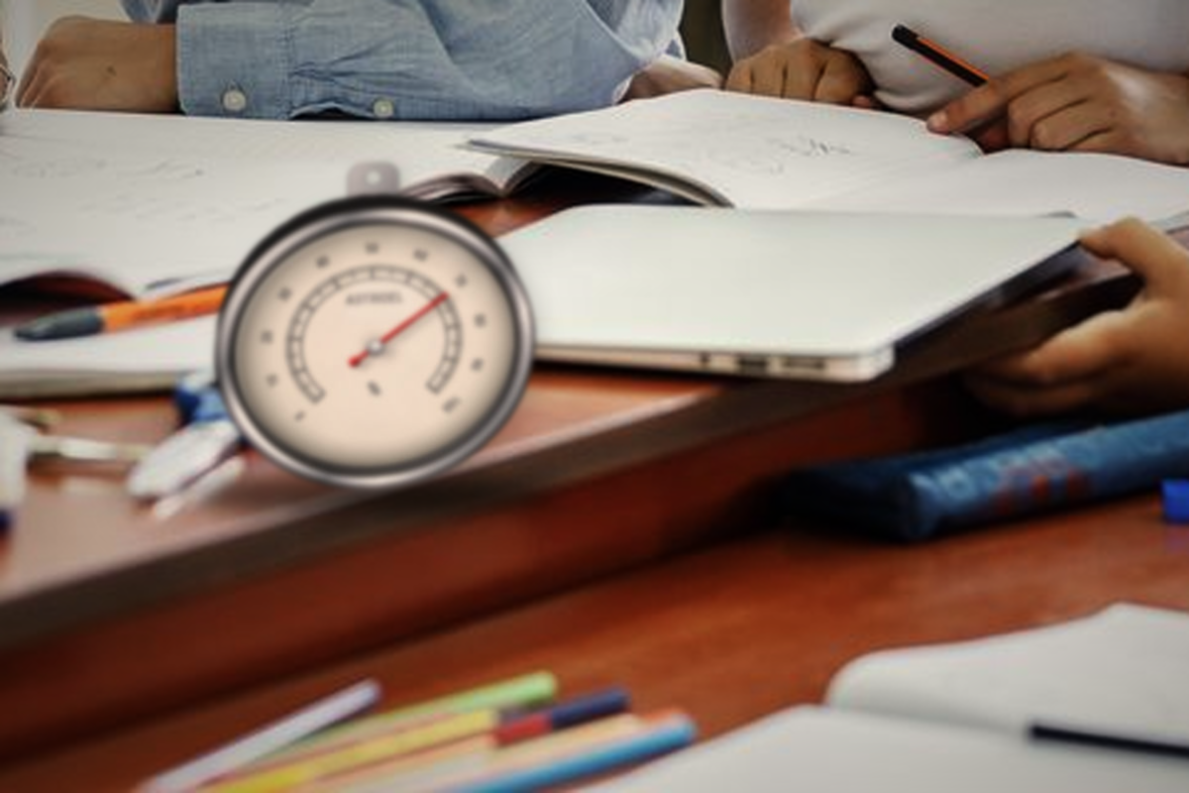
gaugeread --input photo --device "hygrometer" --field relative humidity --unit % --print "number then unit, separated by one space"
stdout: 70 %
